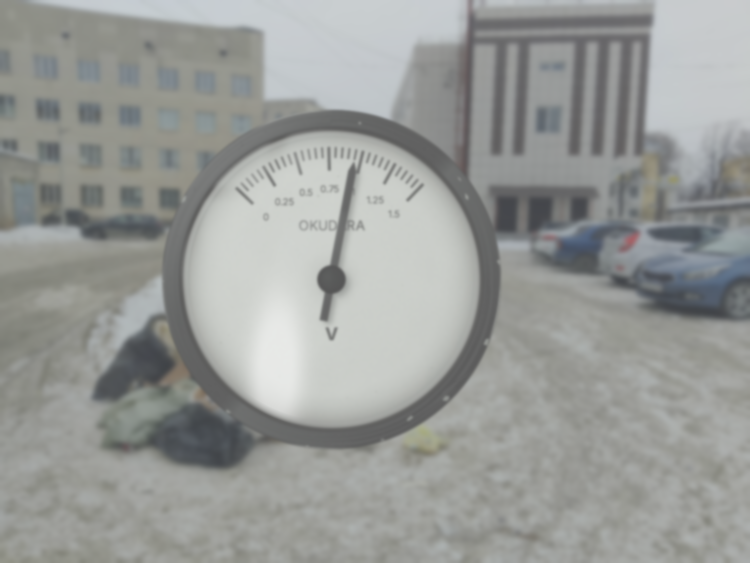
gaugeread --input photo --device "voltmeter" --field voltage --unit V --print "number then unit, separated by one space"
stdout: 0.95 V
